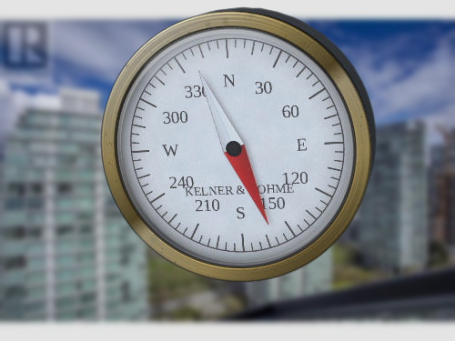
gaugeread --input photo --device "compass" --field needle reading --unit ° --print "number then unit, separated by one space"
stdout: 160 °
